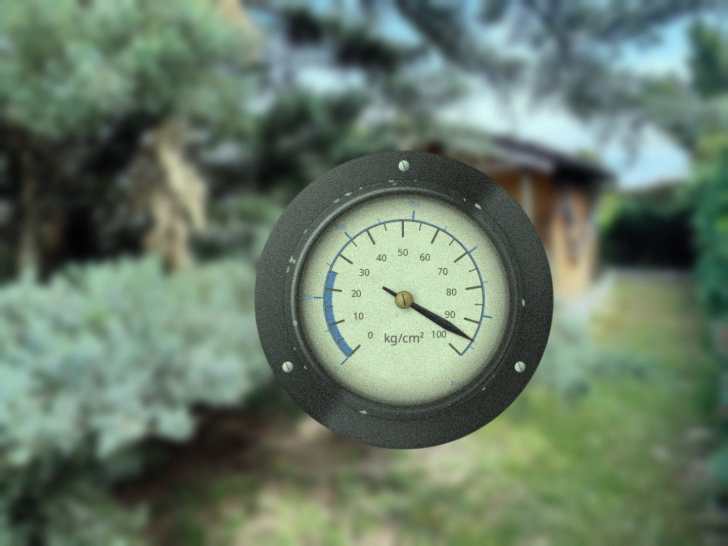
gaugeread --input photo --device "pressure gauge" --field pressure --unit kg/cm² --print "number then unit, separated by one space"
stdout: 95 kg/cm²
